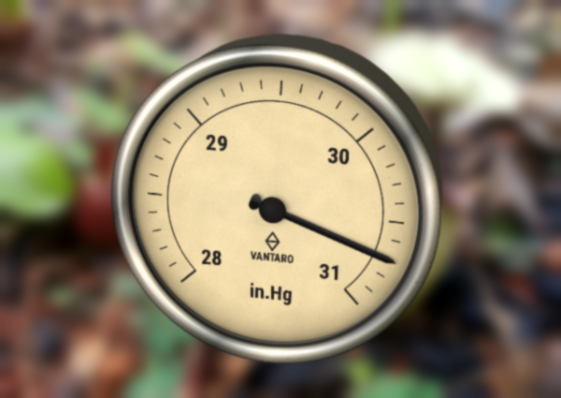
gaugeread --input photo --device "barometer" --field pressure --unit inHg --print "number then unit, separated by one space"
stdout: 30.7 inHg
